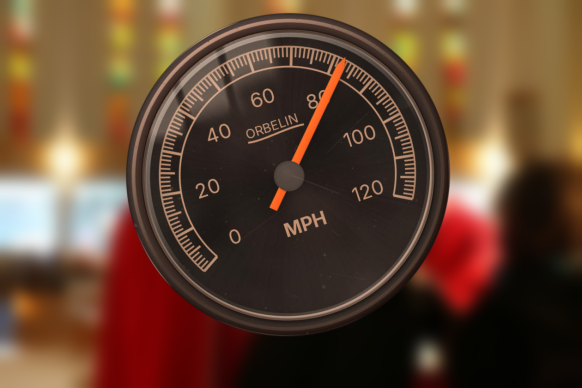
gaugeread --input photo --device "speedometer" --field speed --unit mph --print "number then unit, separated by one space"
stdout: 82 mph
